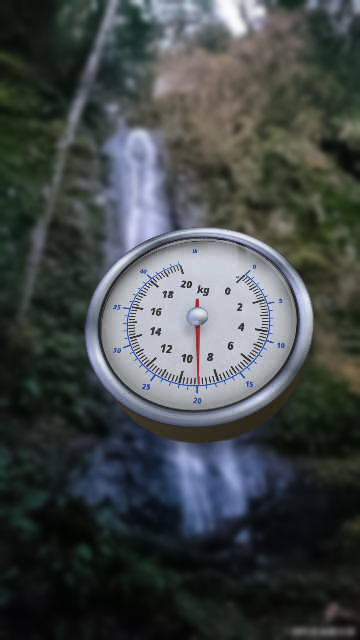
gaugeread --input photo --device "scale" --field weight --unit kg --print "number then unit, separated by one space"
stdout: 9 kg
